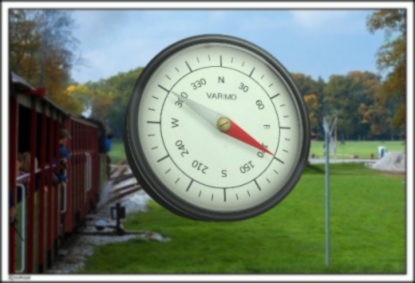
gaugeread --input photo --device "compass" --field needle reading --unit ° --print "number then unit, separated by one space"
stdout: 120 °
